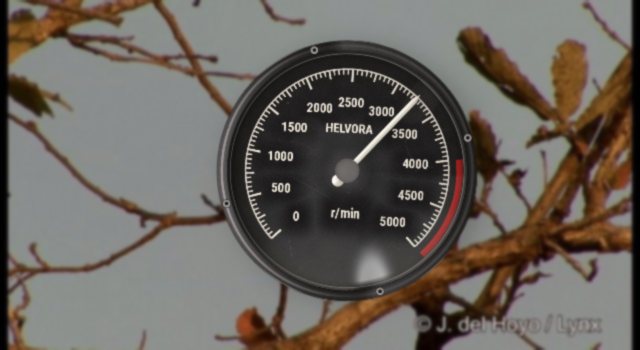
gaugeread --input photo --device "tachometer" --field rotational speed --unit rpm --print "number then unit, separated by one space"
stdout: 3250 rpm
